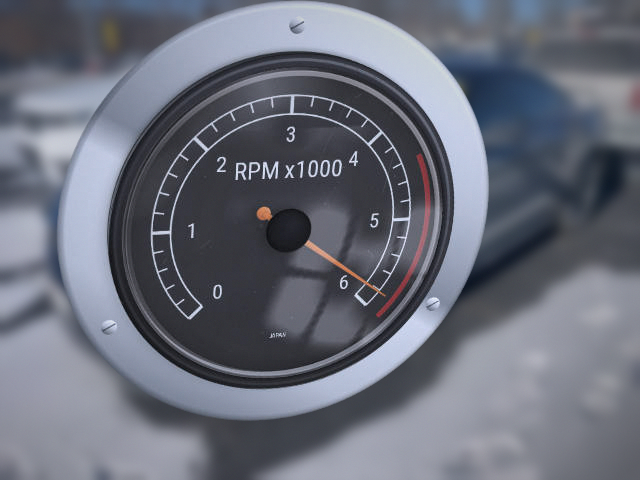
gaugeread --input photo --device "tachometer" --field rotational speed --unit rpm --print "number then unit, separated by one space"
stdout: 5800 rpm
